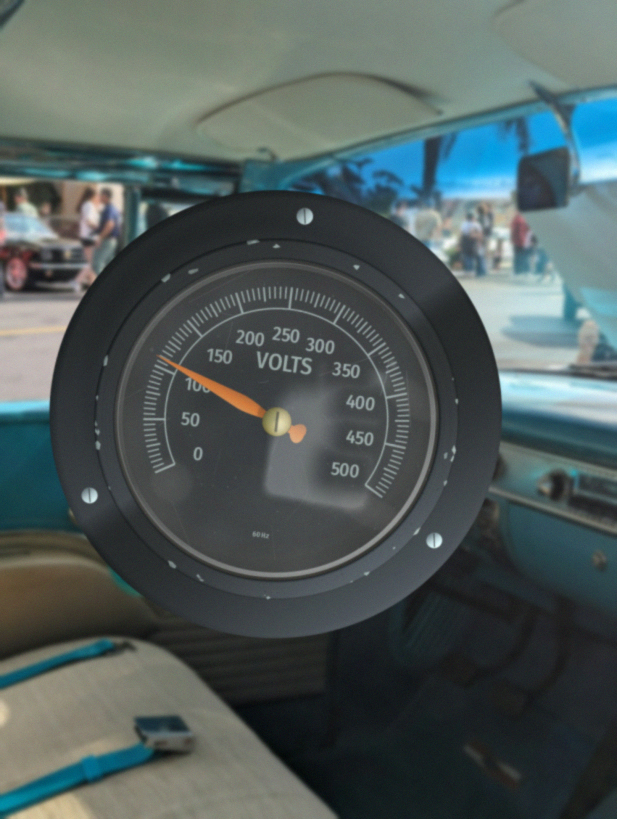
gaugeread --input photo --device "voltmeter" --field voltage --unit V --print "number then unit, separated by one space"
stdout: 110 V
